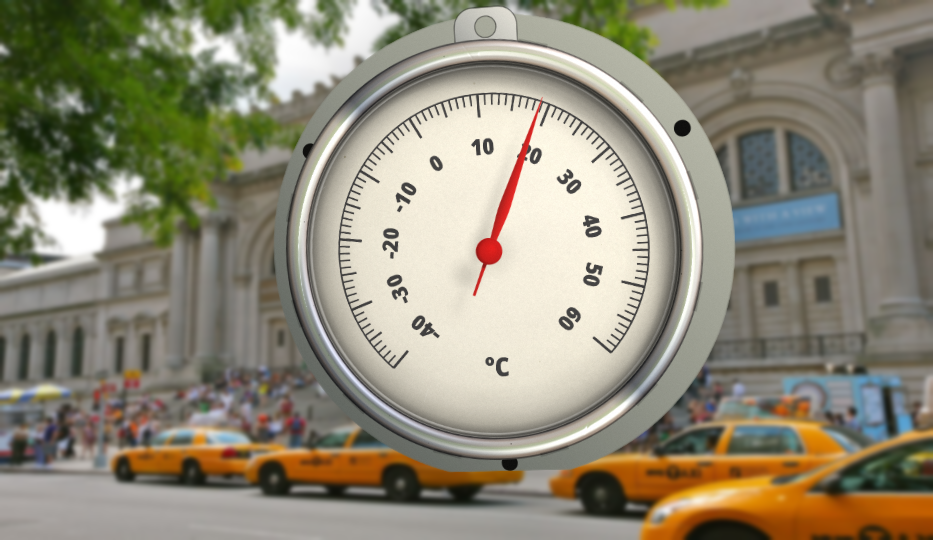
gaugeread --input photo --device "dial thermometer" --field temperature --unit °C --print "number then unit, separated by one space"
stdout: 19 °C
